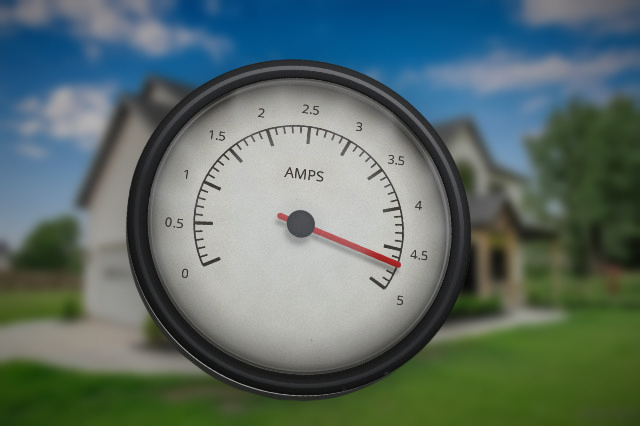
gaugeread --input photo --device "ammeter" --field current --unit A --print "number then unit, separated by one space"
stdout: 4.7 A
